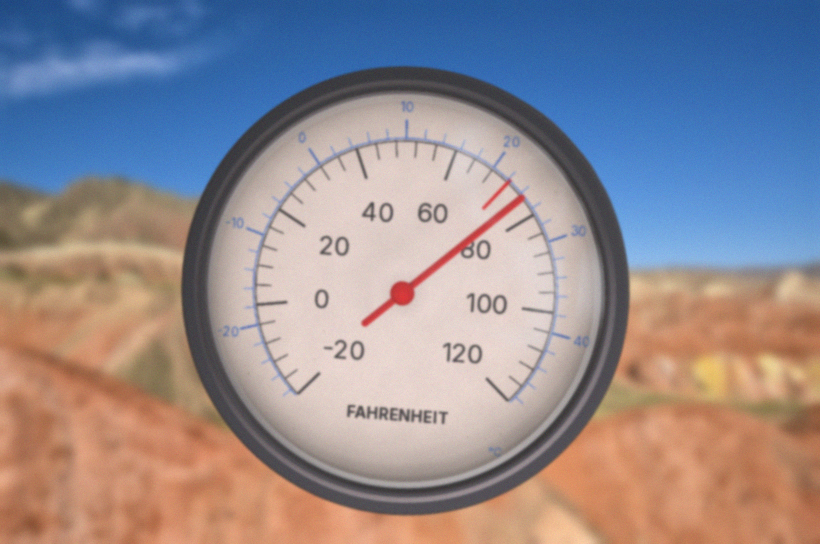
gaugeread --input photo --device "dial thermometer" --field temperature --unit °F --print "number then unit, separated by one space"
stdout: 76 °F
